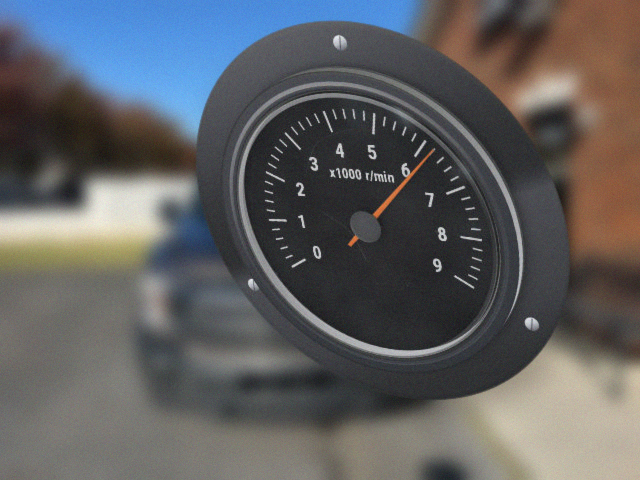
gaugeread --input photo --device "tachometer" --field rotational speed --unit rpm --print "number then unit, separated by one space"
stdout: 6200 rpm
